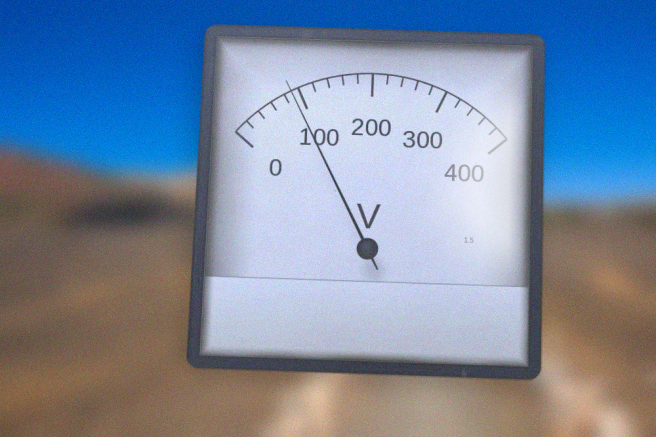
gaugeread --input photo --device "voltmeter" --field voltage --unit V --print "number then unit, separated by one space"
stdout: 90 V
